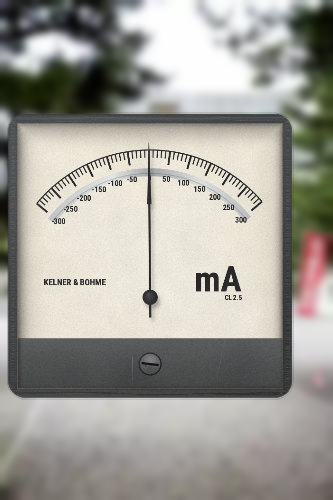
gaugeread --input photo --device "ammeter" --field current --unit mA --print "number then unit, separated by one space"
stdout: 0 mA
